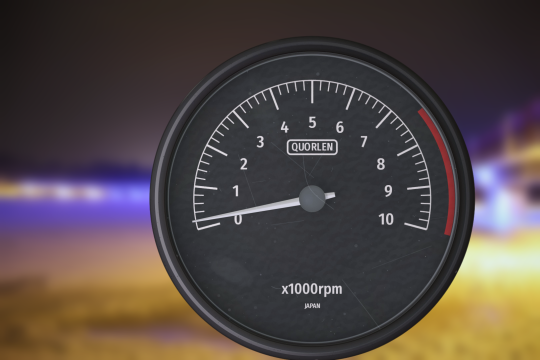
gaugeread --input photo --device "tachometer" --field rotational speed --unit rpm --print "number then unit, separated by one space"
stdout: 200 rpm
